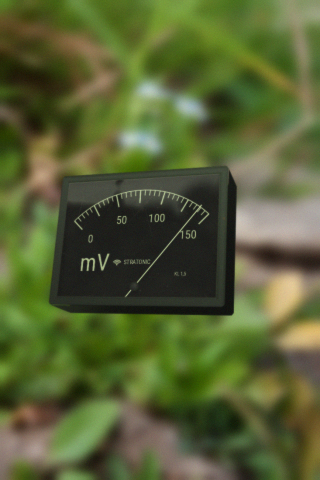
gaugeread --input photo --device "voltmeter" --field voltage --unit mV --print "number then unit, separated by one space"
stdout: 140 mV
